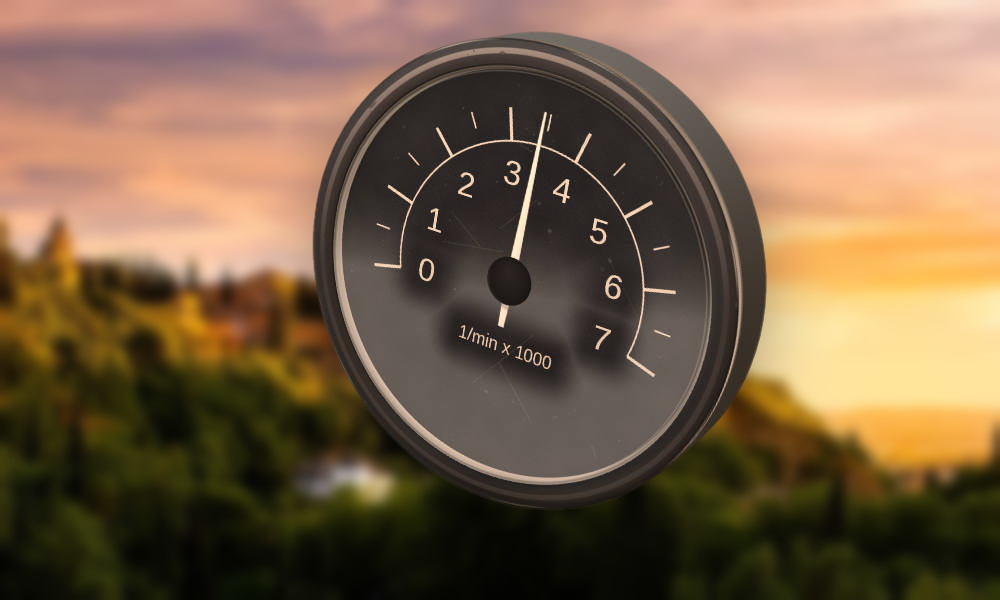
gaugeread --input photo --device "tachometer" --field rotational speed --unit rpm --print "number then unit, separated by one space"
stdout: 3500 rpm
